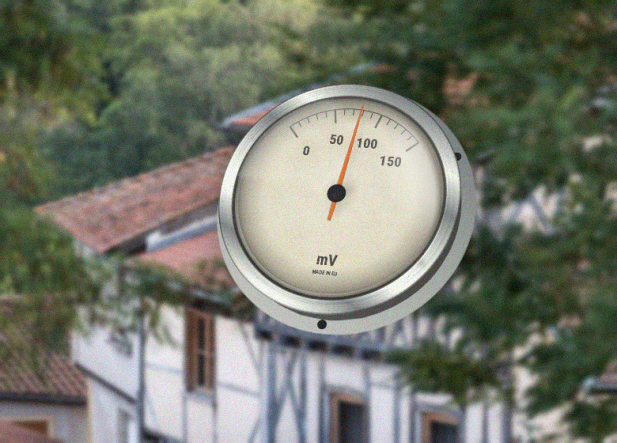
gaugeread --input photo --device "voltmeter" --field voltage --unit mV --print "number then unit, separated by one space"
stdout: 80 mV
